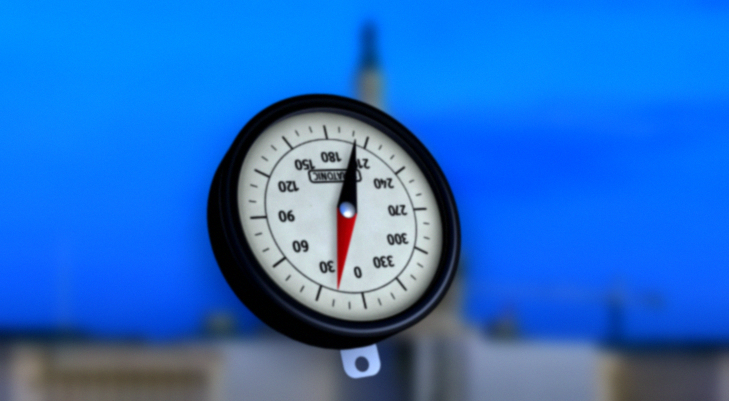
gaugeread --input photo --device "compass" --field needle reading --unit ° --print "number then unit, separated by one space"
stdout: 20 °
